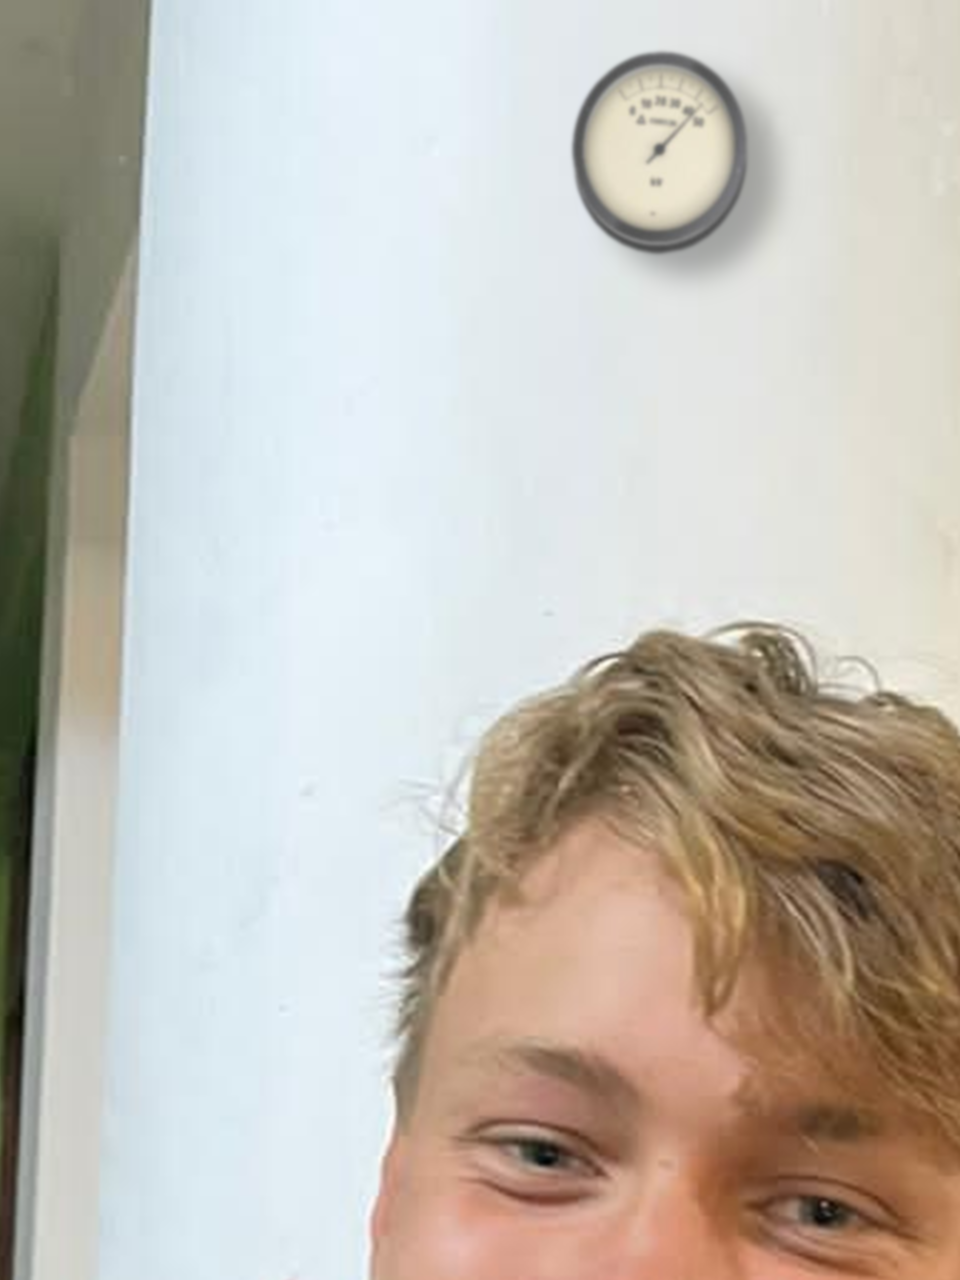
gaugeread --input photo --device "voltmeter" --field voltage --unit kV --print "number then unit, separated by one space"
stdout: 45 kV
